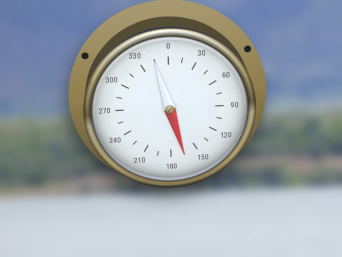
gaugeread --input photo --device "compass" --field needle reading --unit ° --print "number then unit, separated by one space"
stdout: 165 °
